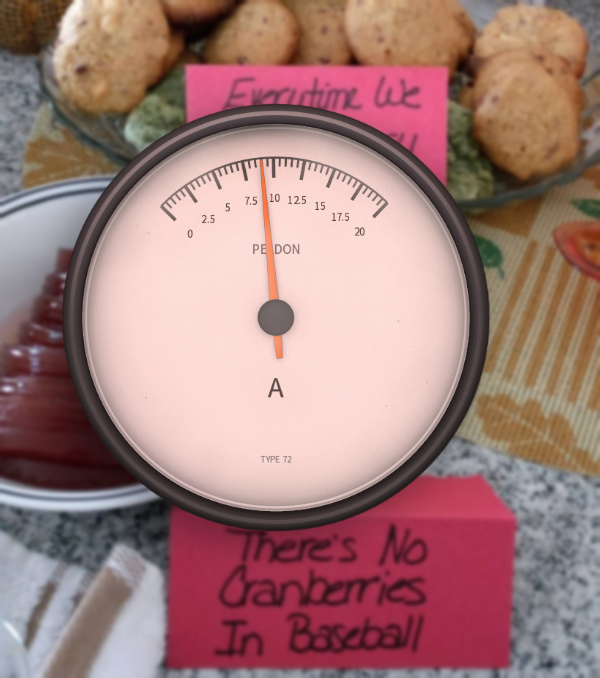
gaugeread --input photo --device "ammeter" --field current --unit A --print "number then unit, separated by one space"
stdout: 9 A
